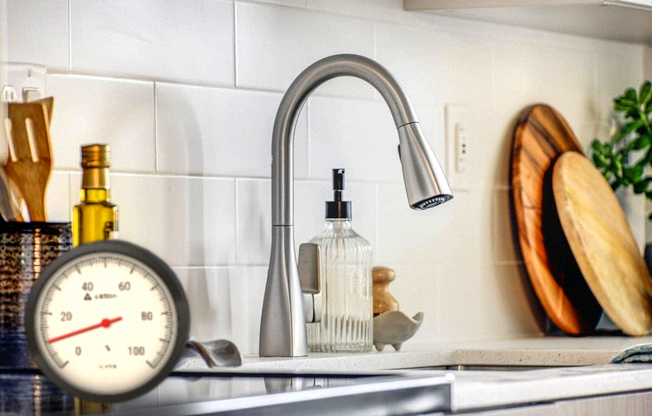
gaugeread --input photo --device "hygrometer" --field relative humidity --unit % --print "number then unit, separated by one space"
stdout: 10 %
